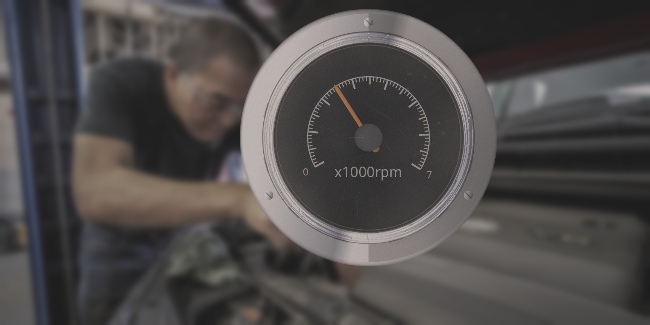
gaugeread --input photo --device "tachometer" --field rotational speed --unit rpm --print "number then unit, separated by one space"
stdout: 2500 rpm
